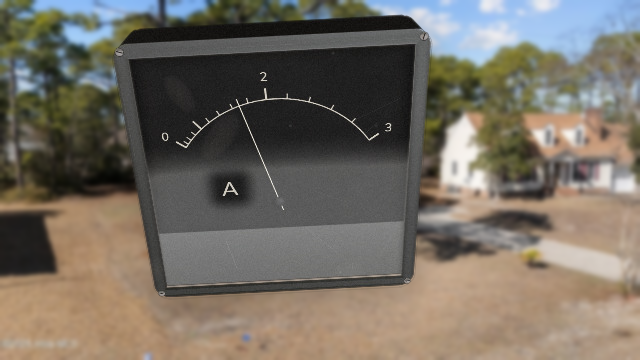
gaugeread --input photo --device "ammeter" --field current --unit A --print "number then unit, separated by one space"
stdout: 1.7 A
